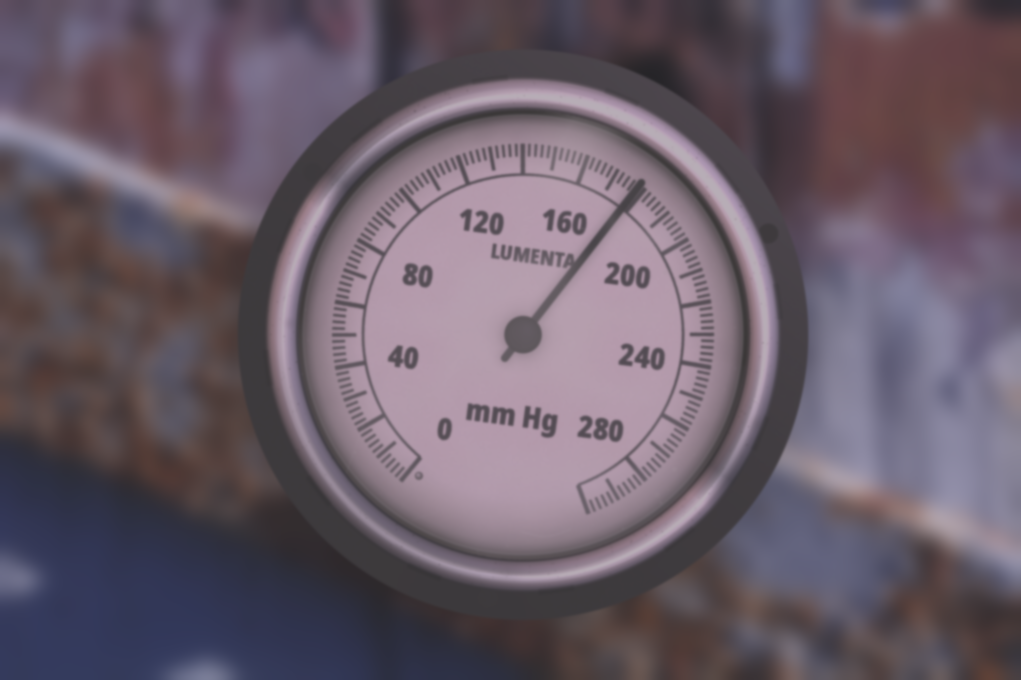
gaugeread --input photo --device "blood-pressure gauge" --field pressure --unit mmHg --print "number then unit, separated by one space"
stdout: 178 mmHg
